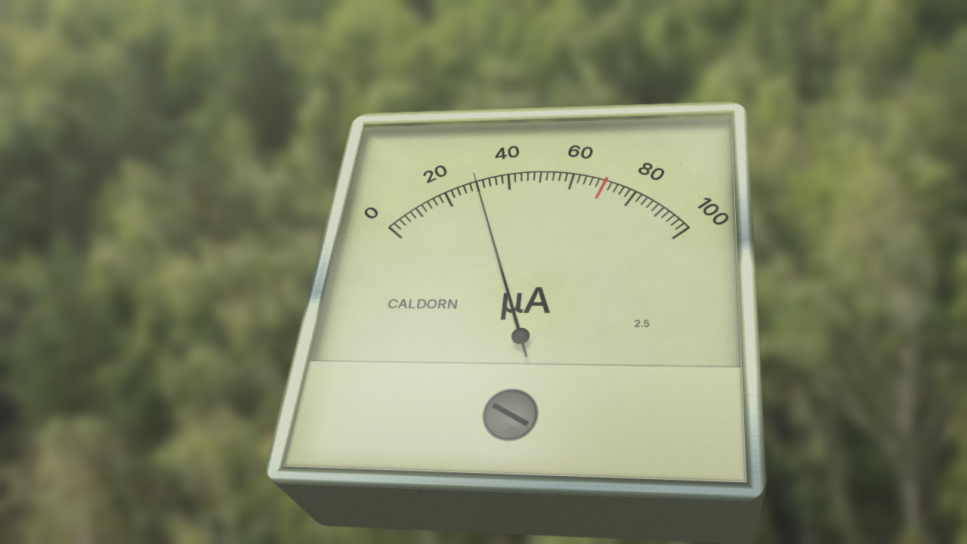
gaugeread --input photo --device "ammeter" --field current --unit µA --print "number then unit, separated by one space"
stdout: 30 µA
